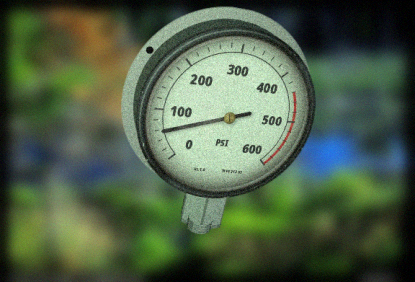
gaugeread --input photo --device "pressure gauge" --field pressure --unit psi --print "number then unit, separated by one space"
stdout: 60 psi
